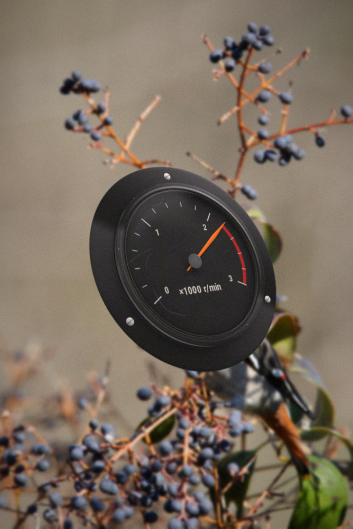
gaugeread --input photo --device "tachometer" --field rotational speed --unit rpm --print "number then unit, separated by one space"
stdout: 2200 rpm
